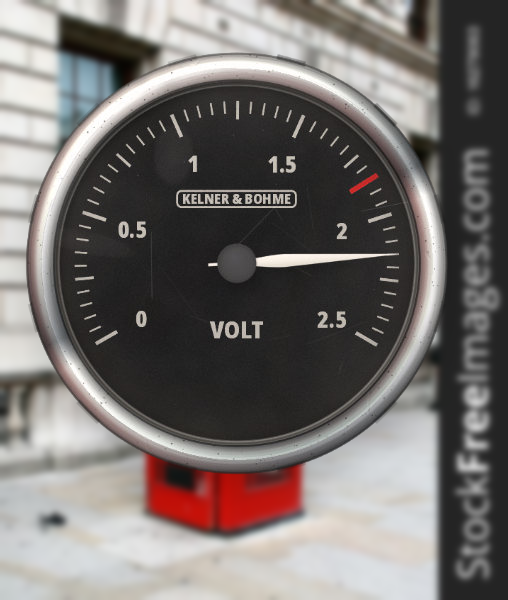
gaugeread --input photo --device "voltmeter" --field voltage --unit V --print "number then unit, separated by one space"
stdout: 2.15 V
